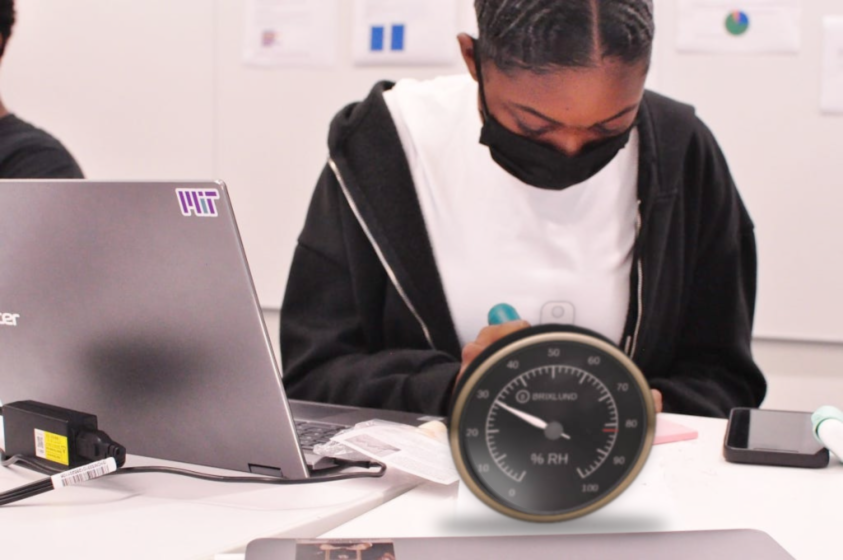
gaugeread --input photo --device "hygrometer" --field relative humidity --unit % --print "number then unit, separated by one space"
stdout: 30 %
